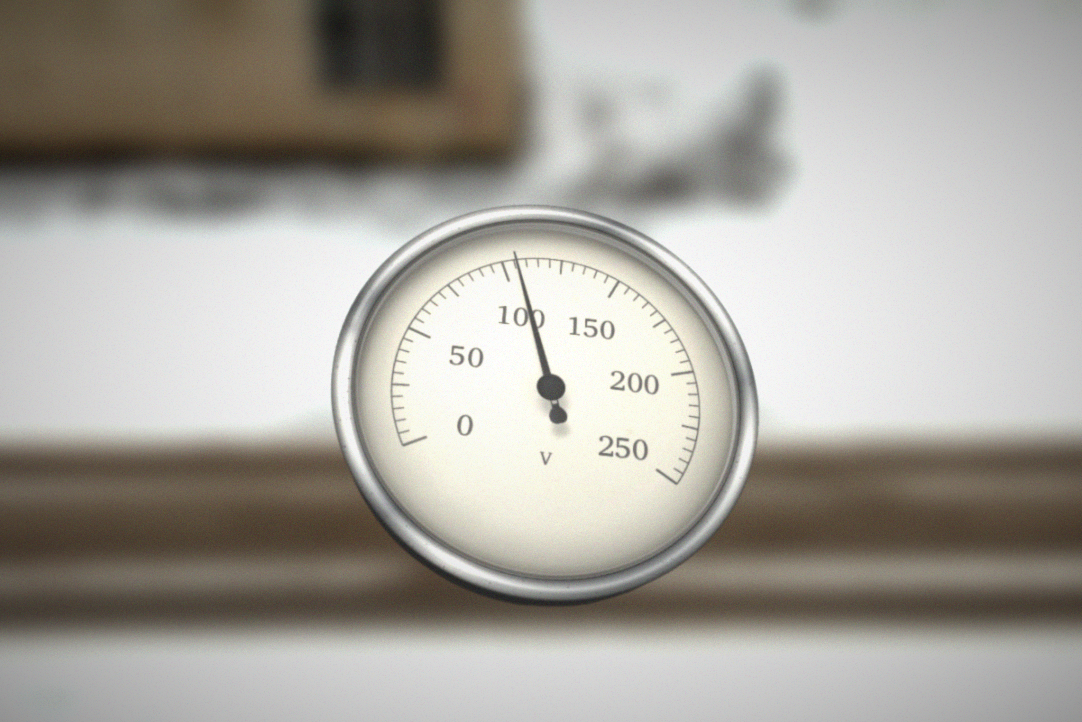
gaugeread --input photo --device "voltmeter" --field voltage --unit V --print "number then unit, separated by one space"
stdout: 105 V
